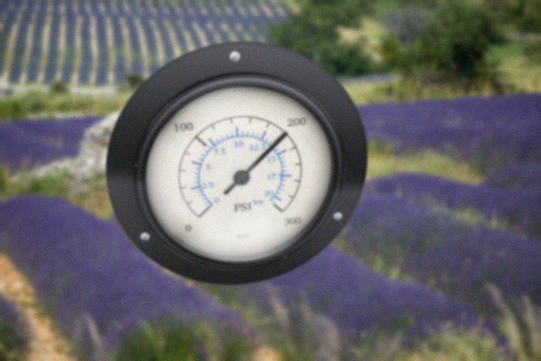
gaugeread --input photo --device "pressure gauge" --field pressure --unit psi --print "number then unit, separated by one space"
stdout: 200 psi
